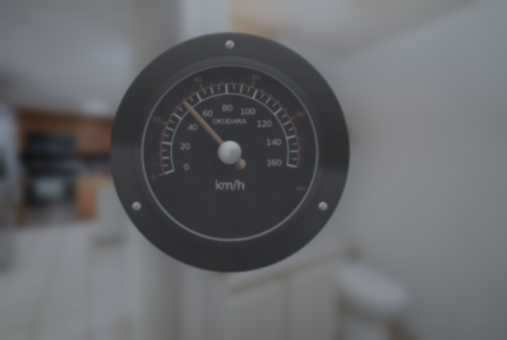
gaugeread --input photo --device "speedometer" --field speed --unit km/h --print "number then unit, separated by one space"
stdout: 50 km/h
